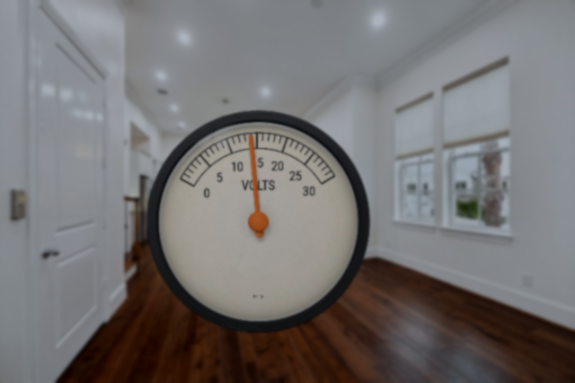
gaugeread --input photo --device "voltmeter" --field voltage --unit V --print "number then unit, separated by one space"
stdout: 14 V
